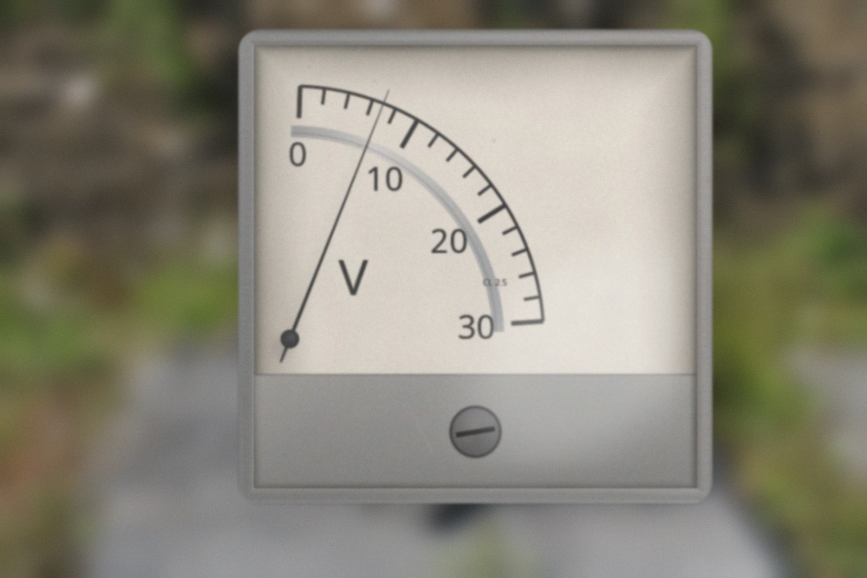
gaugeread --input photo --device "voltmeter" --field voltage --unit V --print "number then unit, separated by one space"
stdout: 7 V
